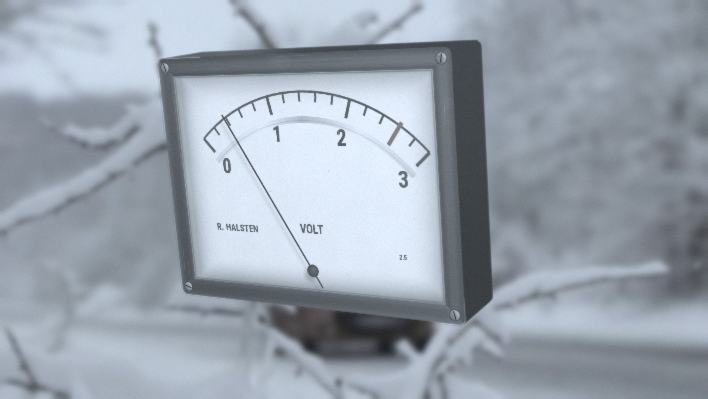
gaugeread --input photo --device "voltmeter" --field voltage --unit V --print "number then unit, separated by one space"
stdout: 0.4 V
